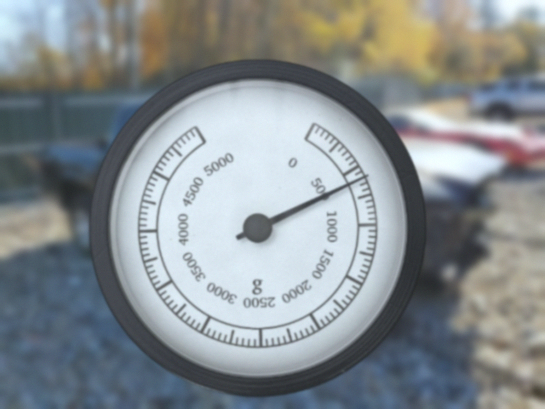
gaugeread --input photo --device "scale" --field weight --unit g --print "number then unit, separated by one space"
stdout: 600 g
